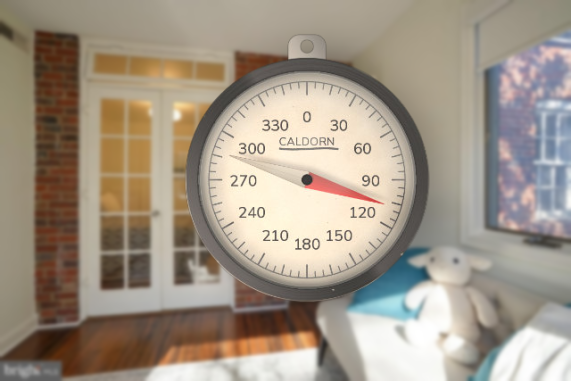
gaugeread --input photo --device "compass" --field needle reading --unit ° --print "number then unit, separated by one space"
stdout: 107.5 °
